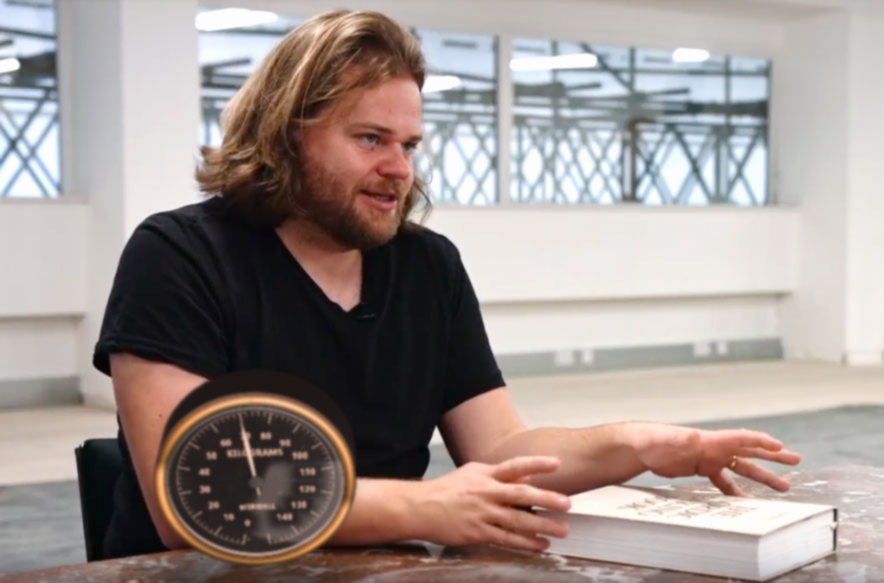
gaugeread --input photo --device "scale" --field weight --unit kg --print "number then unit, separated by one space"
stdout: 70 kg
